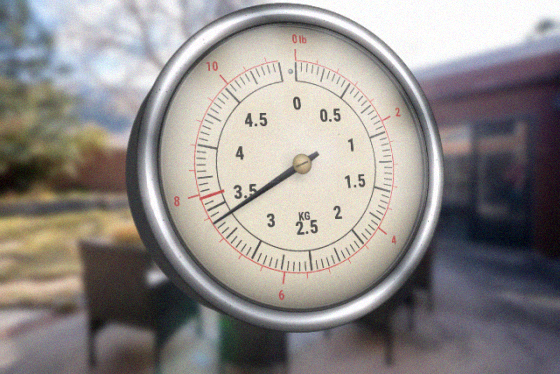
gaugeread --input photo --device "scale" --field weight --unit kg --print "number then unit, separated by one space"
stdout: 3.4 kg
